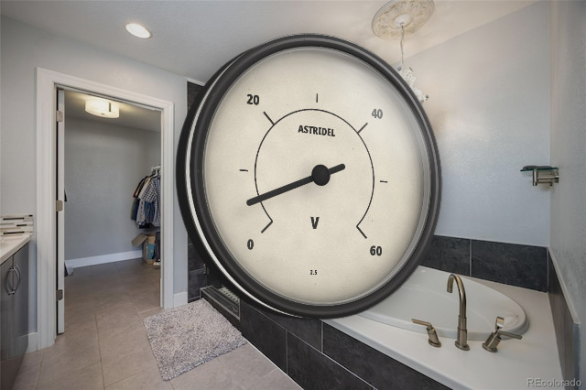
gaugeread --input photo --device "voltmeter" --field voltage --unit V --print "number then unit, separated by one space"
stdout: 5 V
